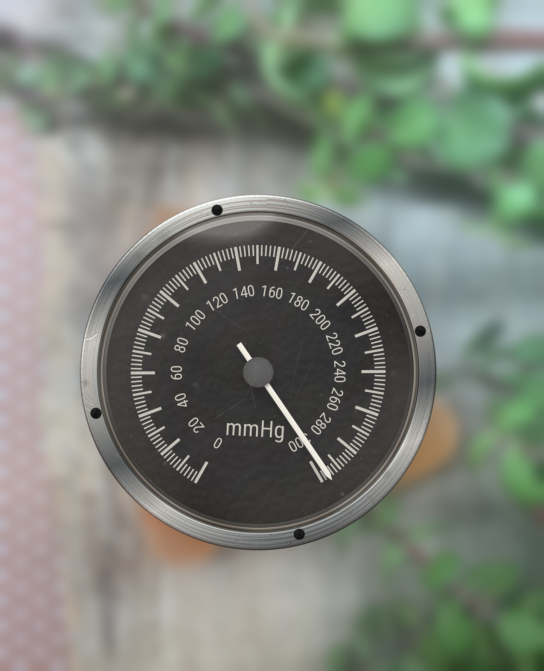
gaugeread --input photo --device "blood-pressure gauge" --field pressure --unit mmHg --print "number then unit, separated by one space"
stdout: 296 mmHg
